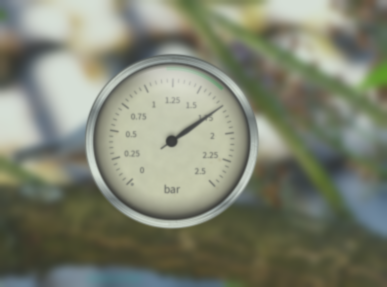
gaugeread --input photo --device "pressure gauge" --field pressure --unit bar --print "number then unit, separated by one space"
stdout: 1.75 bar
